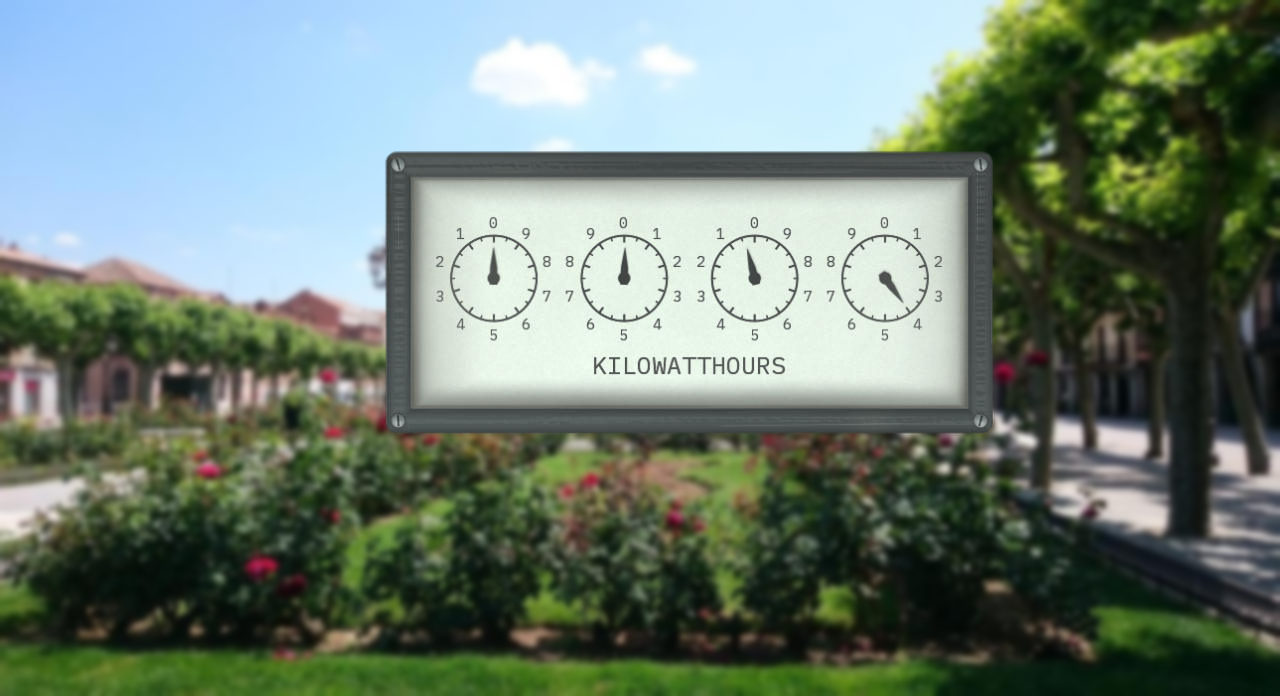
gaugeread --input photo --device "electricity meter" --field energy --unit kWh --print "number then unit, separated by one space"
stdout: 4 kWh
